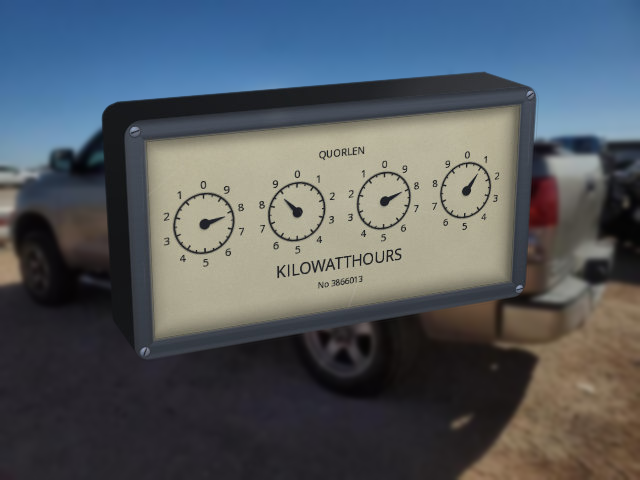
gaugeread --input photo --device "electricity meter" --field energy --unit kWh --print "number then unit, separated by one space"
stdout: 7881 kWh
